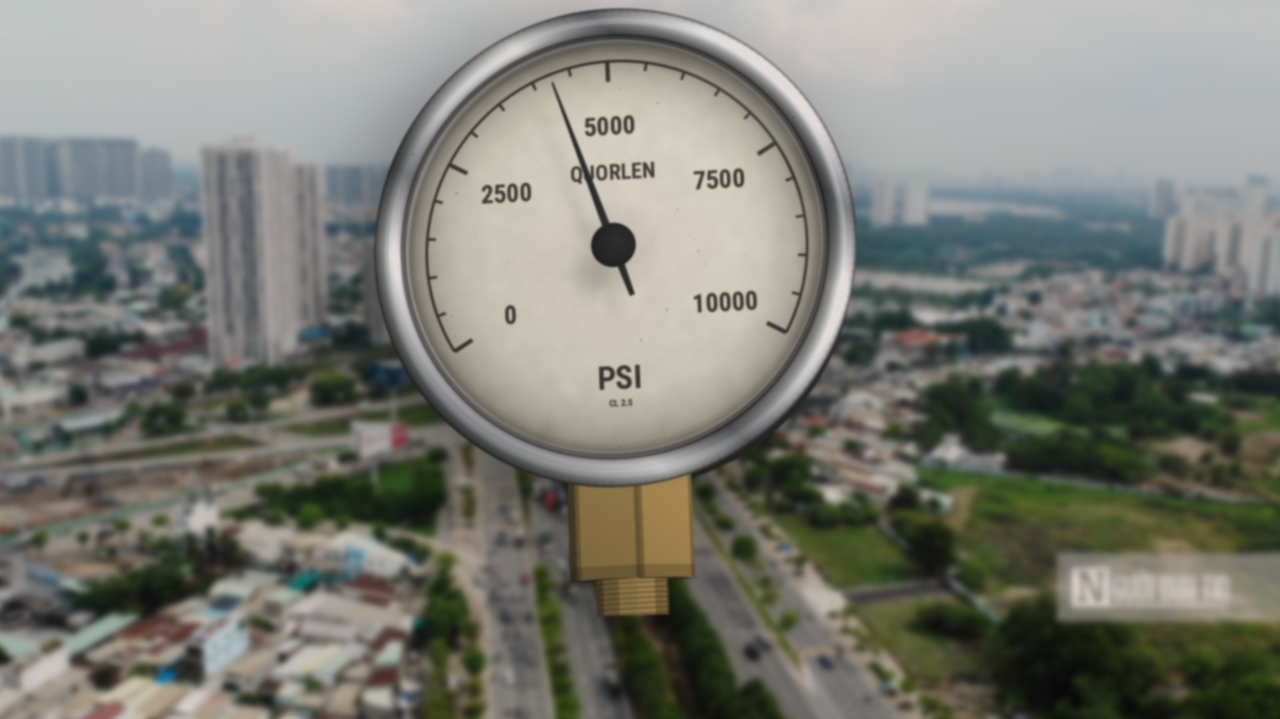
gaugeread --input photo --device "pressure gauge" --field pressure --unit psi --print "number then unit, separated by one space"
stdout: 4250 psi
